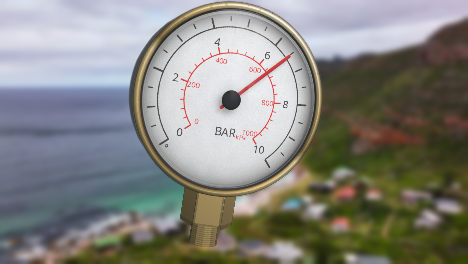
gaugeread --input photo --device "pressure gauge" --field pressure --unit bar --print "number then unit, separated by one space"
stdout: 6.5 bar
